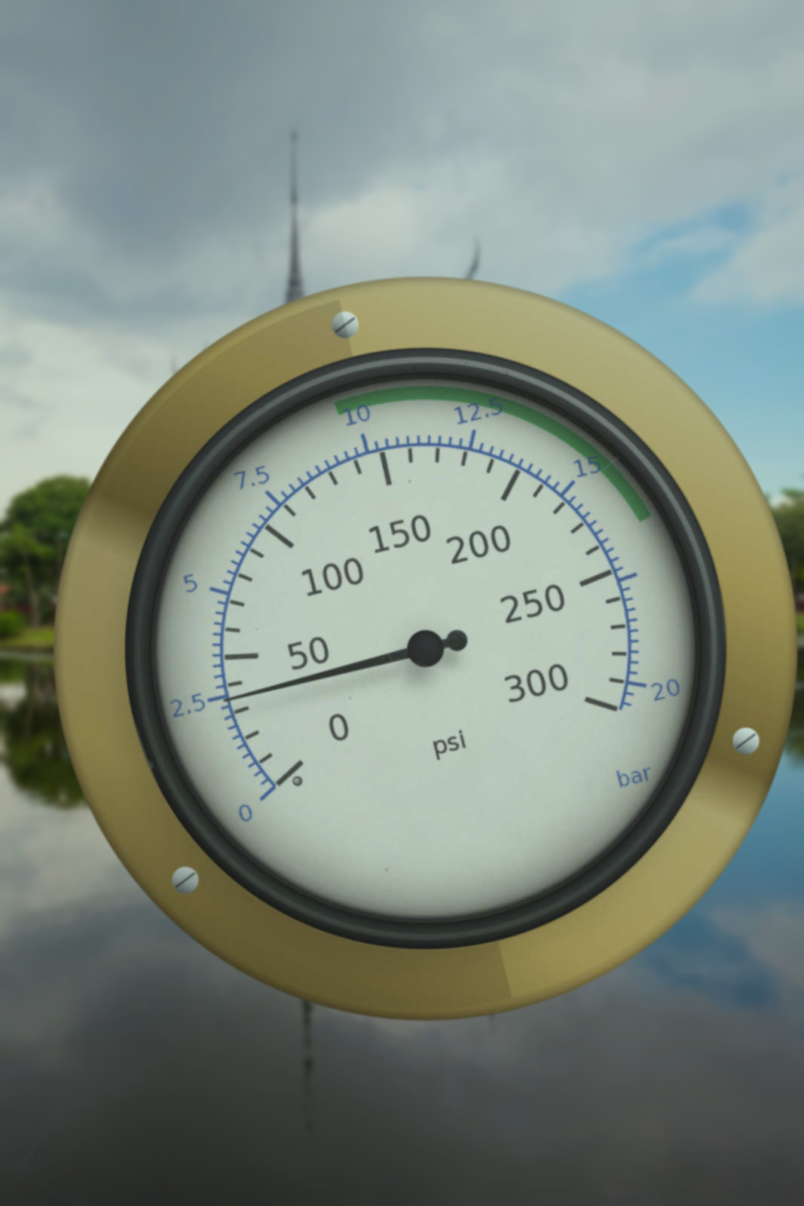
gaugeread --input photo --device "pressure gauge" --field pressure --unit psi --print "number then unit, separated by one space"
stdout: 35 psi
